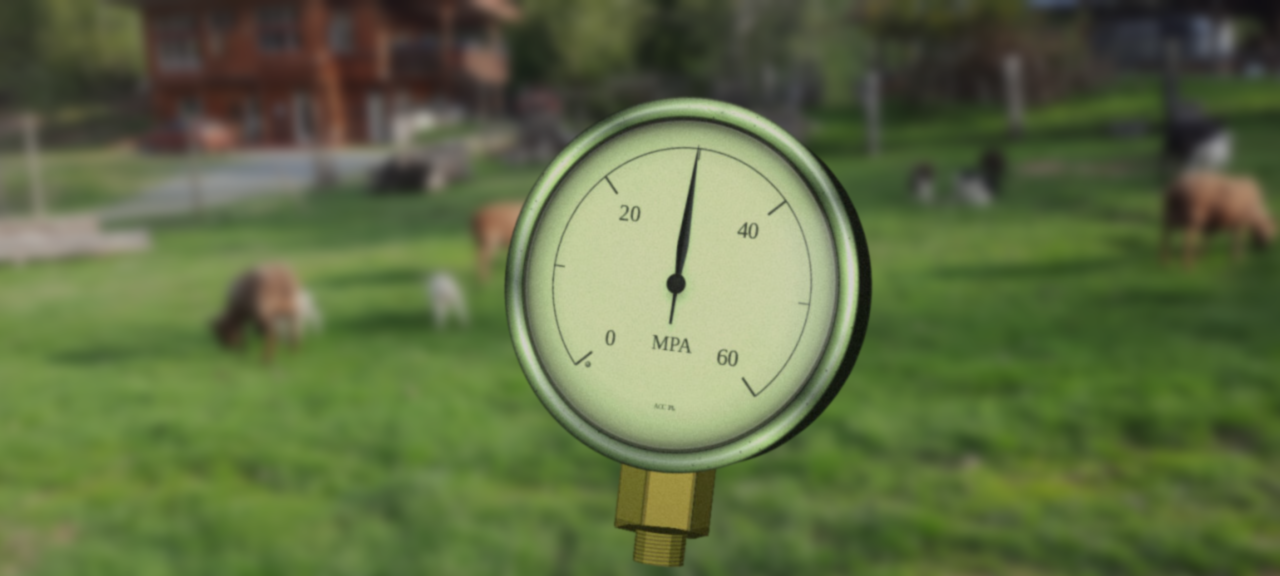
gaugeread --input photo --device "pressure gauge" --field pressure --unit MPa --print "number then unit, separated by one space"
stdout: 30 MPa
